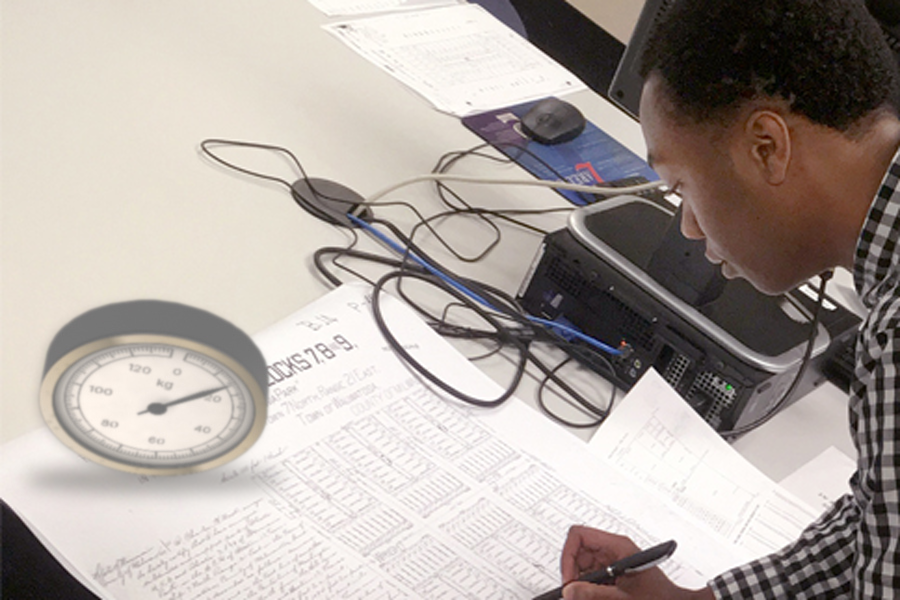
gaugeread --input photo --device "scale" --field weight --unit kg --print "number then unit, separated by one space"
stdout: 15 kg
